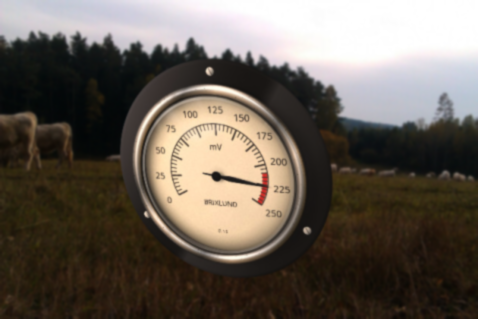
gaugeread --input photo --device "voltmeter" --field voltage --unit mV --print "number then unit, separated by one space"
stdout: 225 mV
